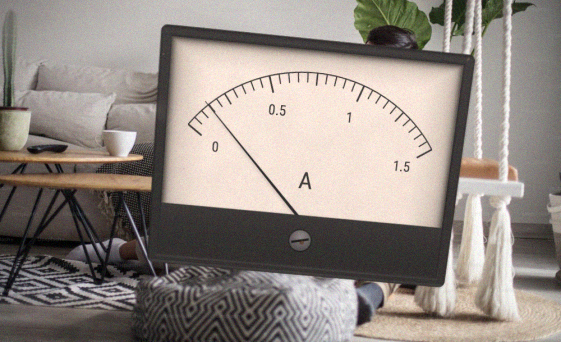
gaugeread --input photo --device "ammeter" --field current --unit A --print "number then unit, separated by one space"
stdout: 0.15 A
